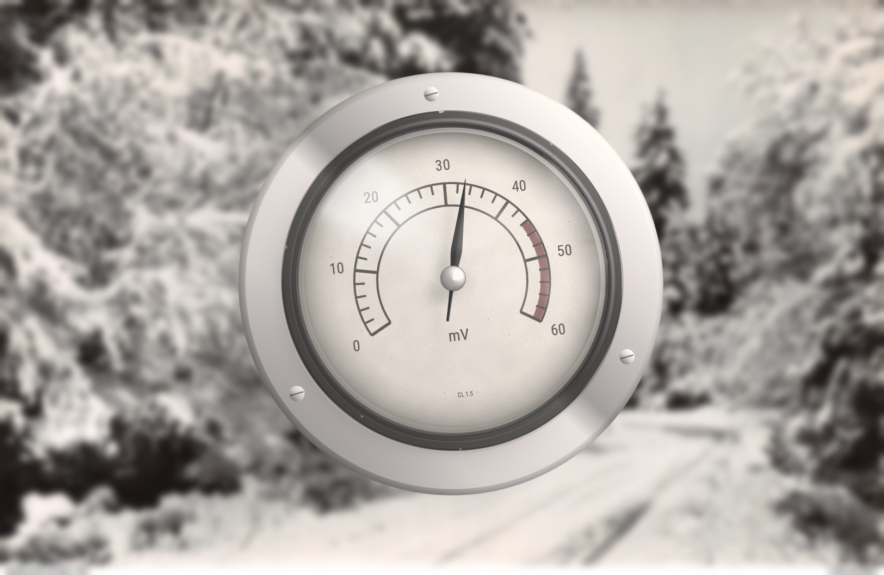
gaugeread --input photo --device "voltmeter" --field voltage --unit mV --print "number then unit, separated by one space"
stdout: 33 mV
